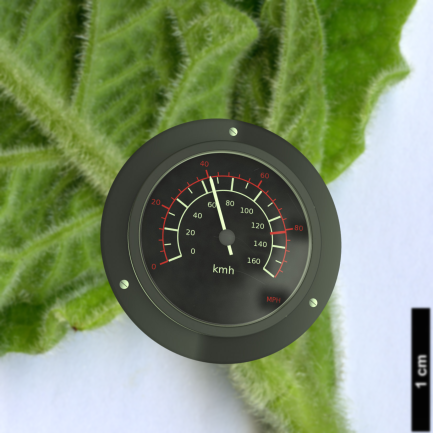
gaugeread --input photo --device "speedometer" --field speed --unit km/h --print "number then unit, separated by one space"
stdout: 65 km/h
